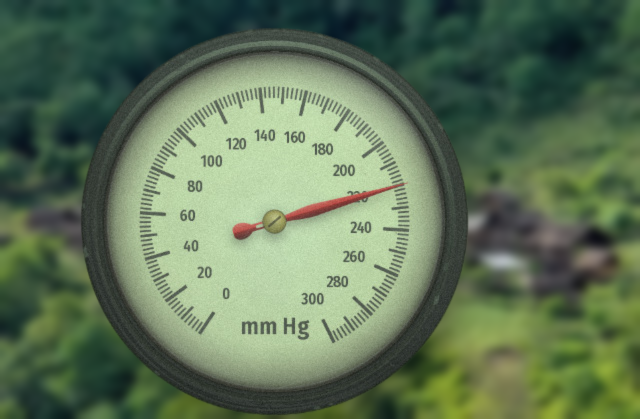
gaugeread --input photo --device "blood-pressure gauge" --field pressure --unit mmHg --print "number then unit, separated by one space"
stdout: 220 mmHg
